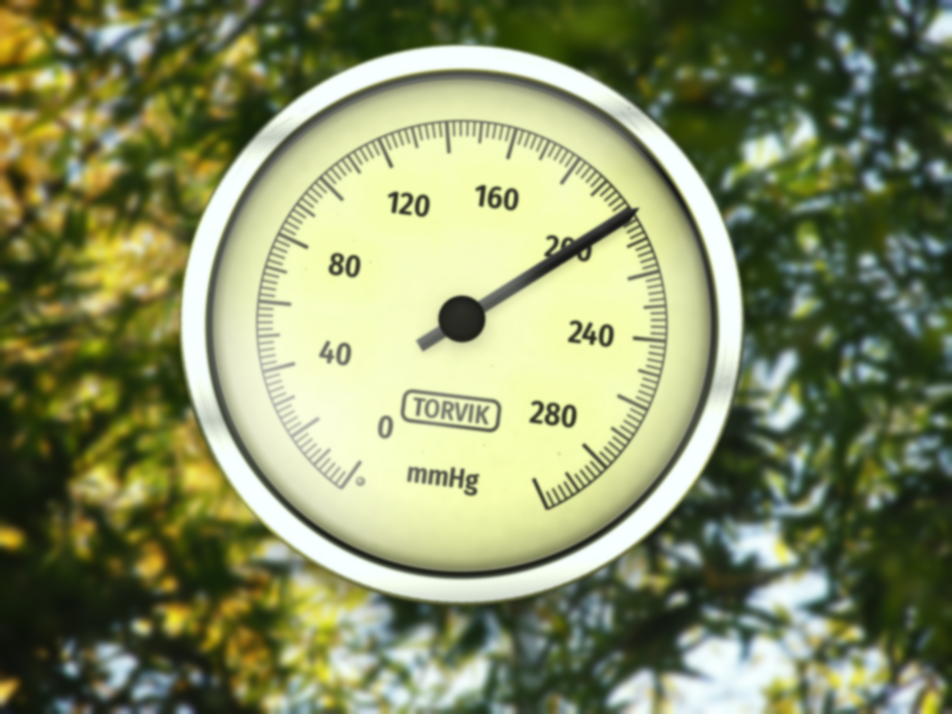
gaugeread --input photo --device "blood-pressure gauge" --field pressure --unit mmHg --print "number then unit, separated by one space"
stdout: 202 mmHg
